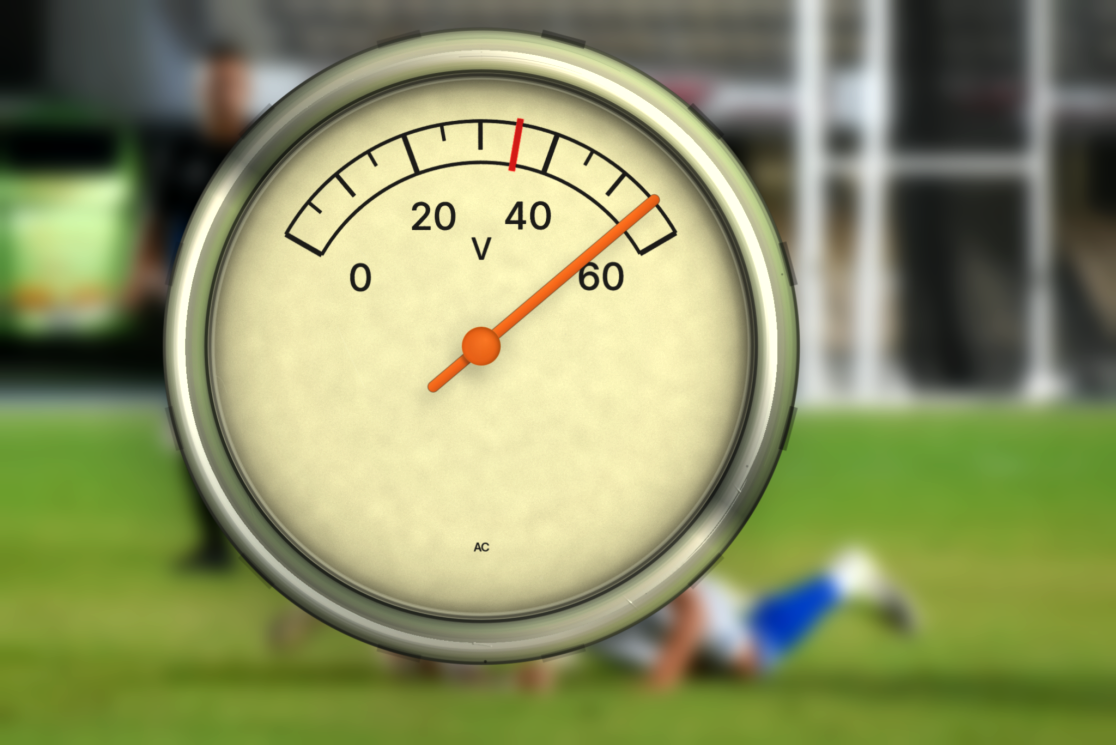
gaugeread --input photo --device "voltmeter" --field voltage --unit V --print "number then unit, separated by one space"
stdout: 55 V
